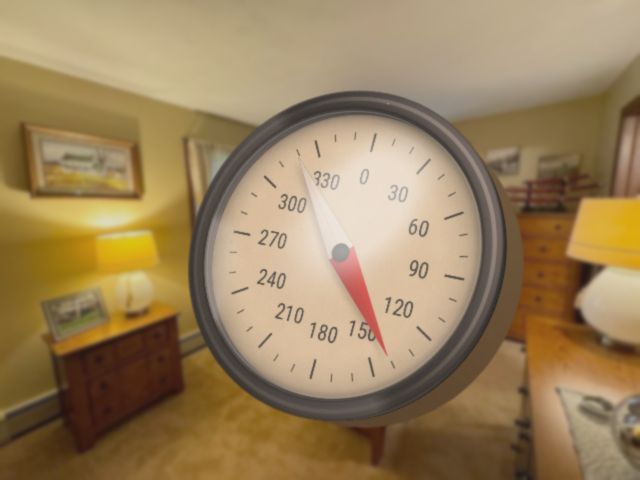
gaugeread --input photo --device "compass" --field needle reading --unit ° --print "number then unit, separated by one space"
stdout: 140 °
